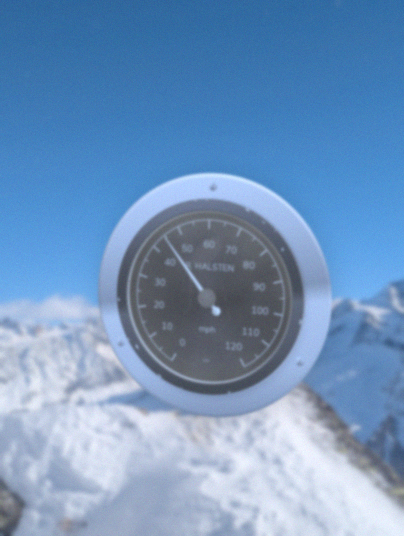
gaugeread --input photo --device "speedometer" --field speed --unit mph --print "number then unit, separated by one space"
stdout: 45 mph
